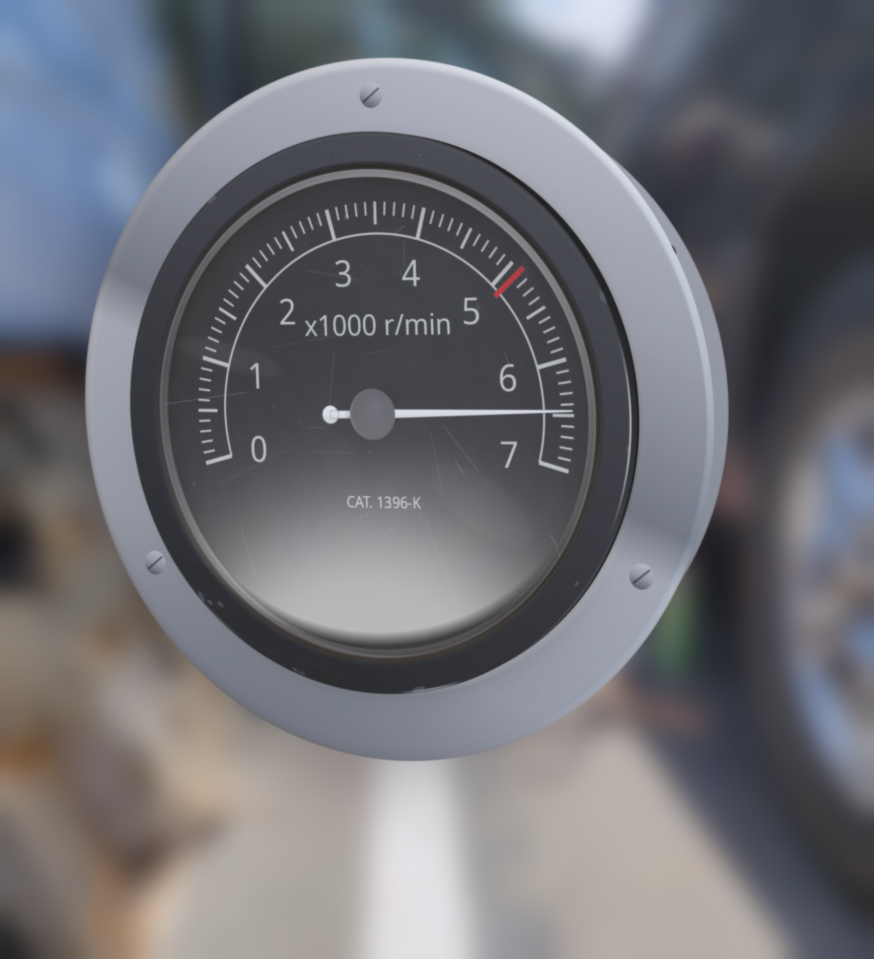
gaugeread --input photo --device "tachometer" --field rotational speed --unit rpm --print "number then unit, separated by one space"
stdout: 6450 rpm
